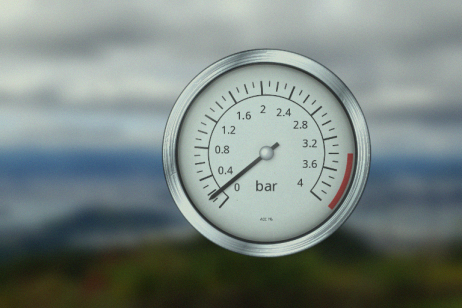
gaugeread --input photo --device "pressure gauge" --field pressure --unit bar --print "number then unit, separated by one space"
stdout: 0.15 bar
